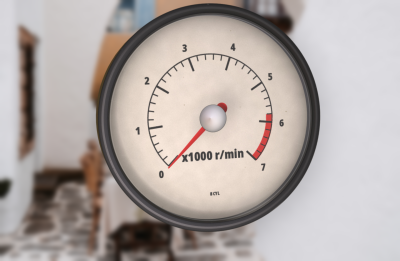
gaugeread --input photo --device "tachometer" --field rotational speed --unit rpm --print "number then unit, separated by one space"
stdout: 0 rpm
